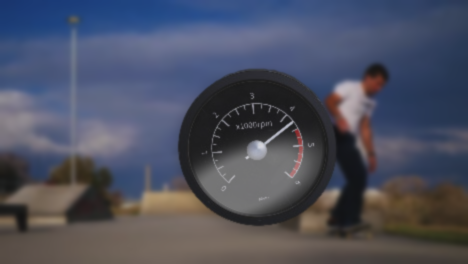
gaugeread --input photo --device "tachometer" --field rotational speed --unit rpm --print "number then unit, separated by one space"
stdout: 4250 rpm
